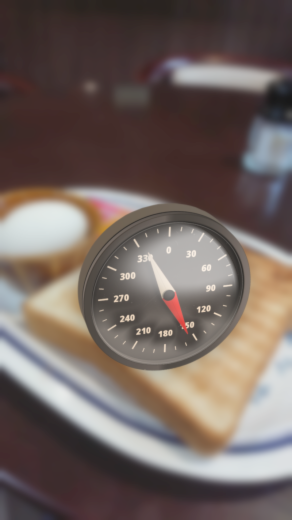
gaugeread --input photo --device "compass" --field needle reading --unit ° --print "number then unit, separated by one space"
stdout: 155 °
